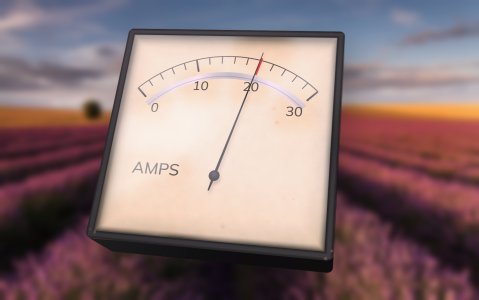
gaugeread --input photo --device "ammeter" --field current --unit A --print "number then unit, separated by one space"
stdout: 20 A
